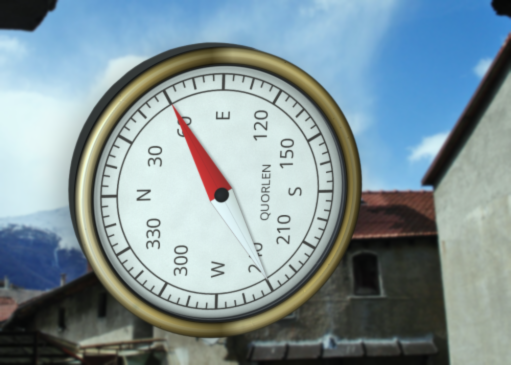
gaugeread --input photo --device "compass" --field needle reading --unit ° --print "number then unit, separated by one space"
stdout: 60 °
